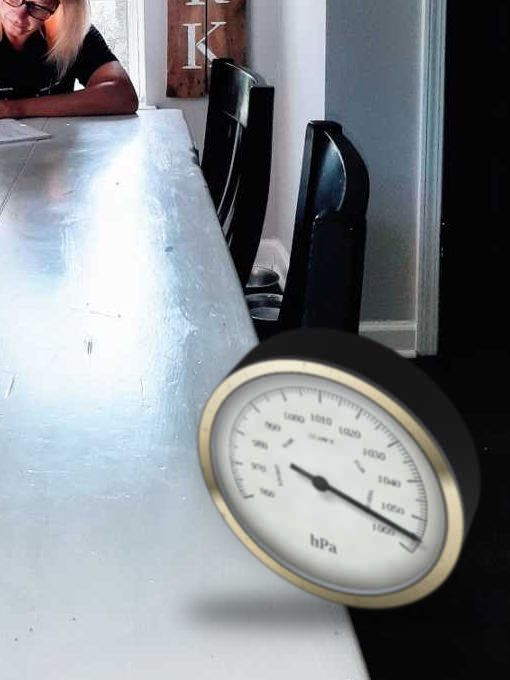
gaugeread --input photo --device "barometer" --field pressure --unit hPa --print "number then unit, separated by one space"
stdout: 1055 hPa
